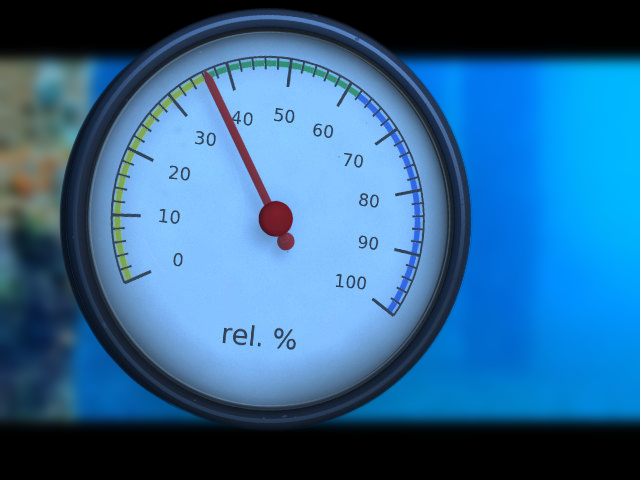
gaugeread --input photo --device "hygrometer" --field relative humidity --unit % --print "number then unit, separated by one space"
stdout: 36 %
